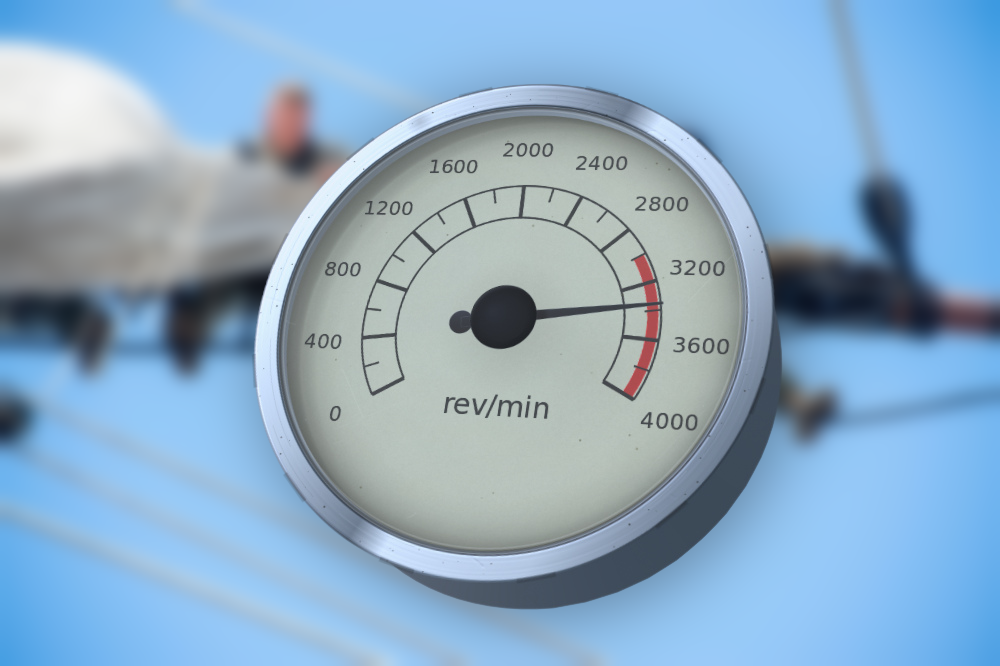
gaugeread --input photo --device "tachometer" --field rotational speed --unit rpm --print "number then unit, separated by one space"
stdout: 3400 rpm
